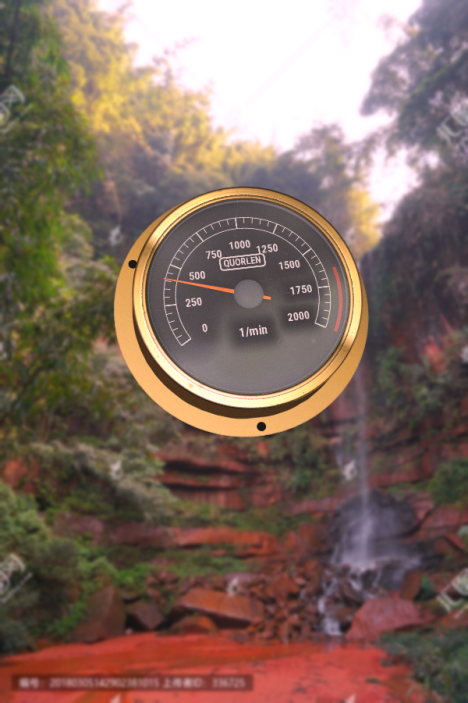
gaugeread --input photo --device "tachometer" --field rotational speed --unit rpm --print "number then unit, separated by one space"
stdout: 400 rpm
